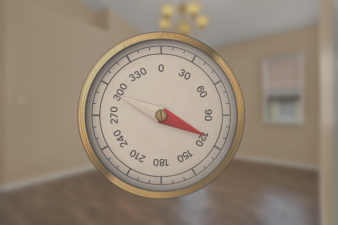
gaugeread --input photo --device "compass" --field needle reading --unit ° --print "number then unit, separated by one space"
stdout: 115 °
